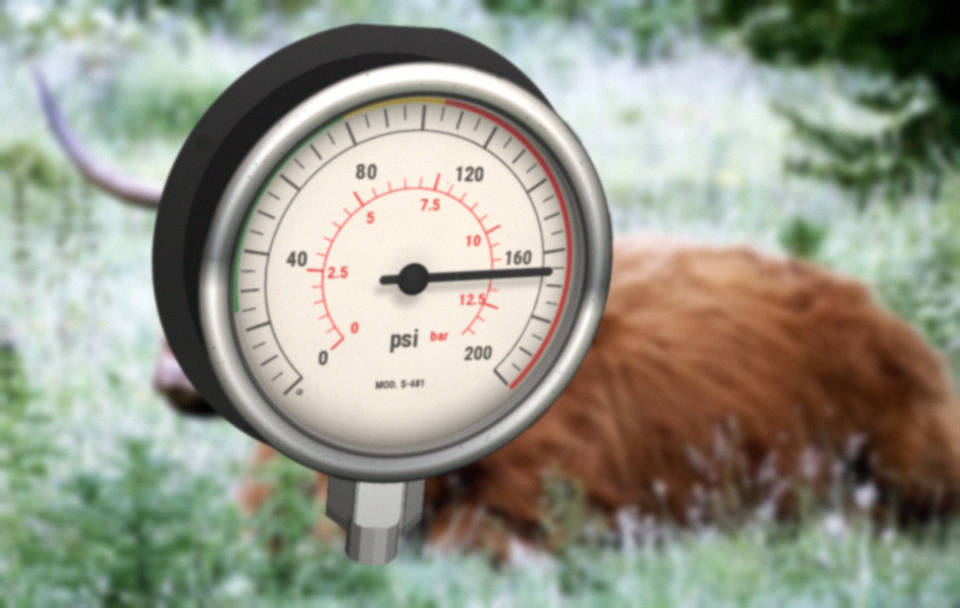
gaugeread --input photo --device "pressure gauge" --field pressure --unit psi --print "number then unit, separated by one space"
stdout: 165 psi
